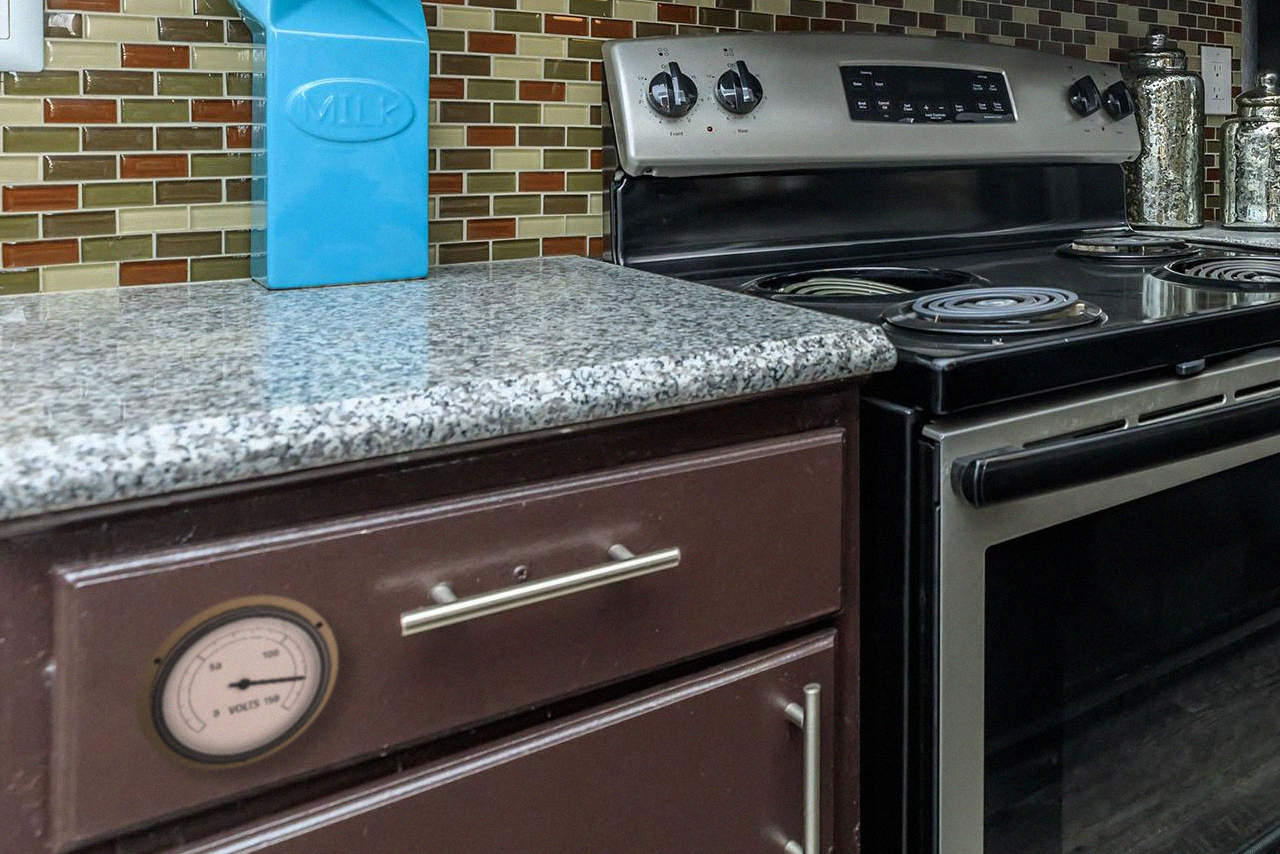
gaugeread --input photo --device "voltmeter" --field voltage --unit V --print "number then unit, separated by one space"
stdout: 130 V
